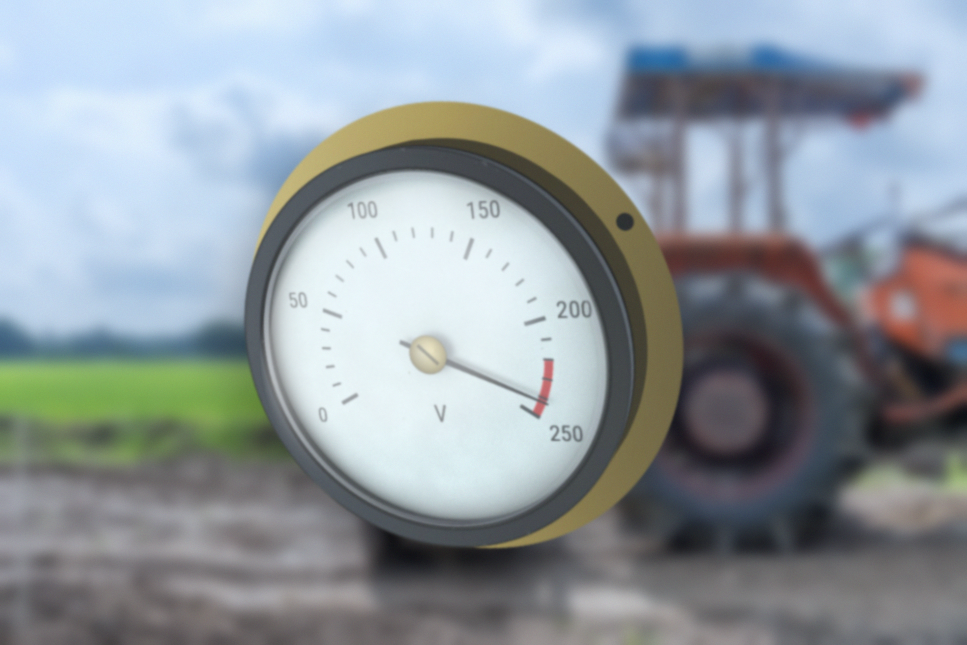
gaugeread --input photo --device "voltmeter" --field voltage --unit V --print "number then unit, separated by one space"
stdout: 240 V
